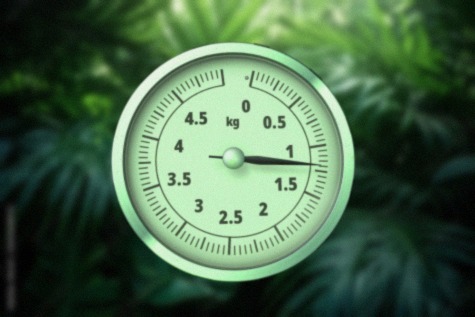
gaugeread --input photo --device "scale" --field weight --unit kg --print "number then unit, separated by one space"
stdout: 1.2 kg
